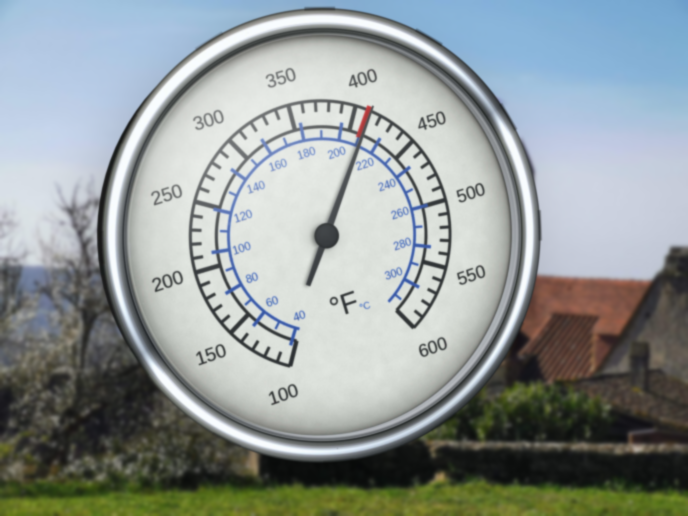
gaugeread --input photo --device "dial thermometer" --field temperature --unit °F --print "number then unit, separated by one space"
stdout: 410 °F
